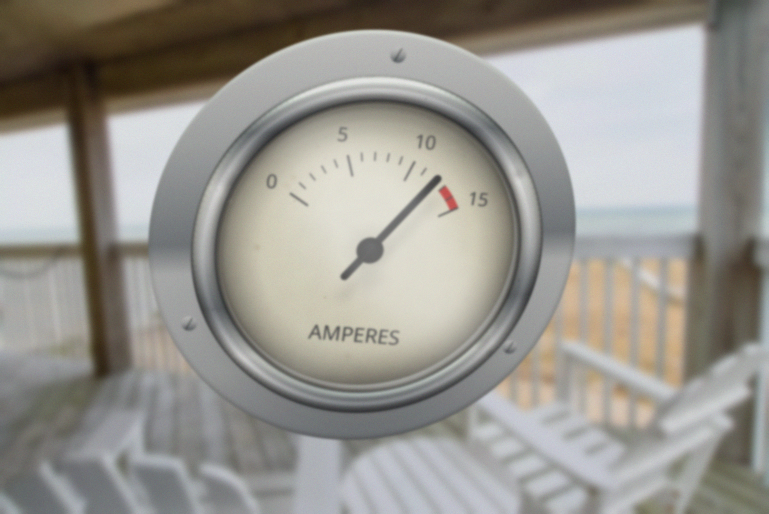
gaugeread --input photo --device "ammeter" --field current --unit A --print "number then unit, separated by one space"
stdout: 12 A
